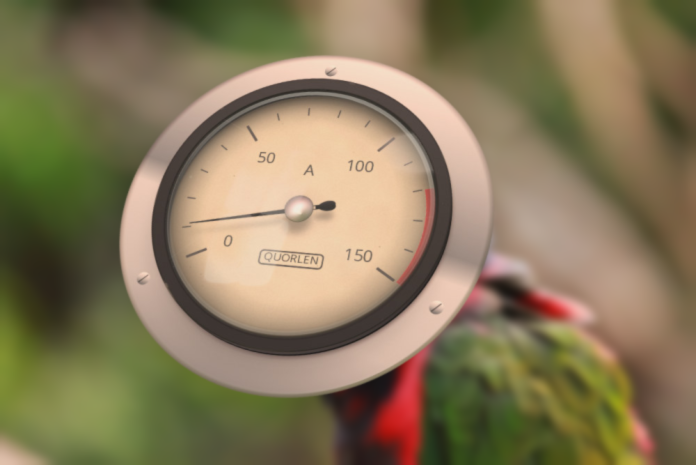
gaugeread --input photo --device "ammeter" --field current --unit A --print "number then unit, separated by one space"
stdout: 10 A
